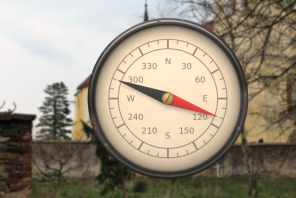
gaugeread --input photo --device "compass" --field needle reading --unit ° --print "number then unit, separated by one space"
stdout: 110 °
